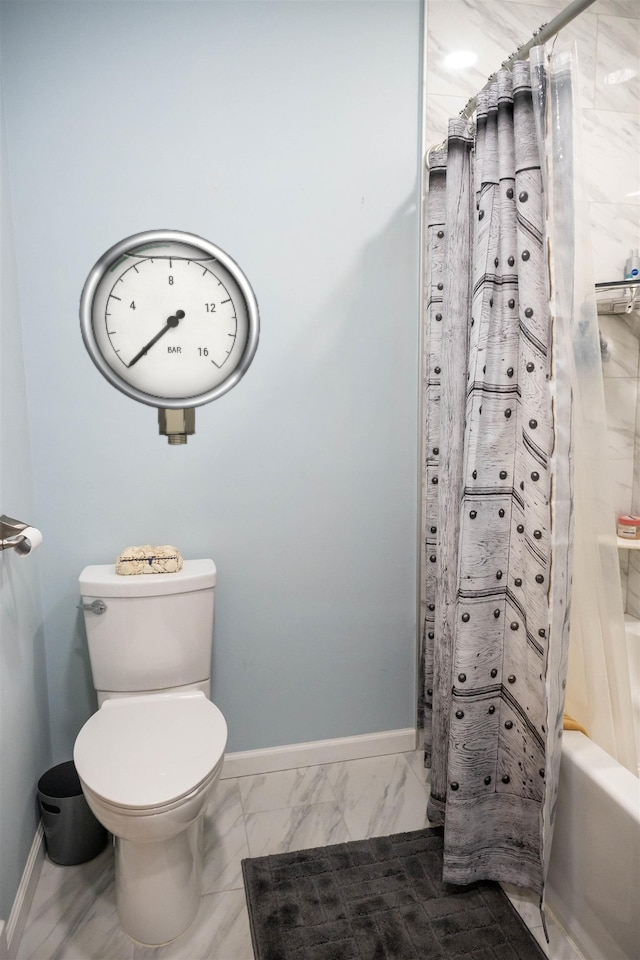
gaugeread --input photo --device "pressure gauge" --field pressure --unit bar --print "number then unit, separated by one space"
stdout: 0 bar
